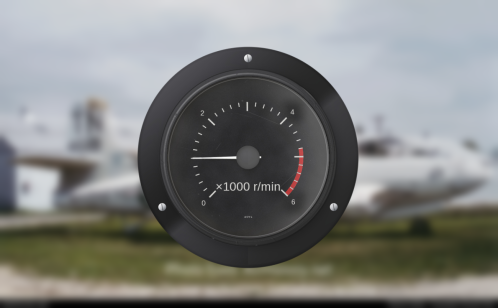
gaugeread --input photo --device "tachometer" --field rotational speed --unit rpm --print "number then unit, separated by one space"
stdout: 1000 rpm
